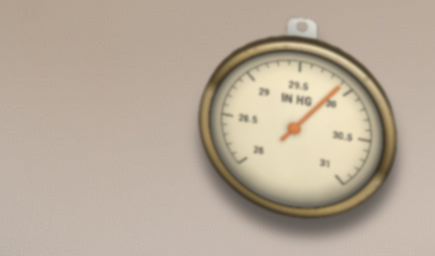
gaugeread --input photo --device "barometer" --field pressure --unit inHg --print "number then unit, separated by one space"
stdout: 29.9 inHg
